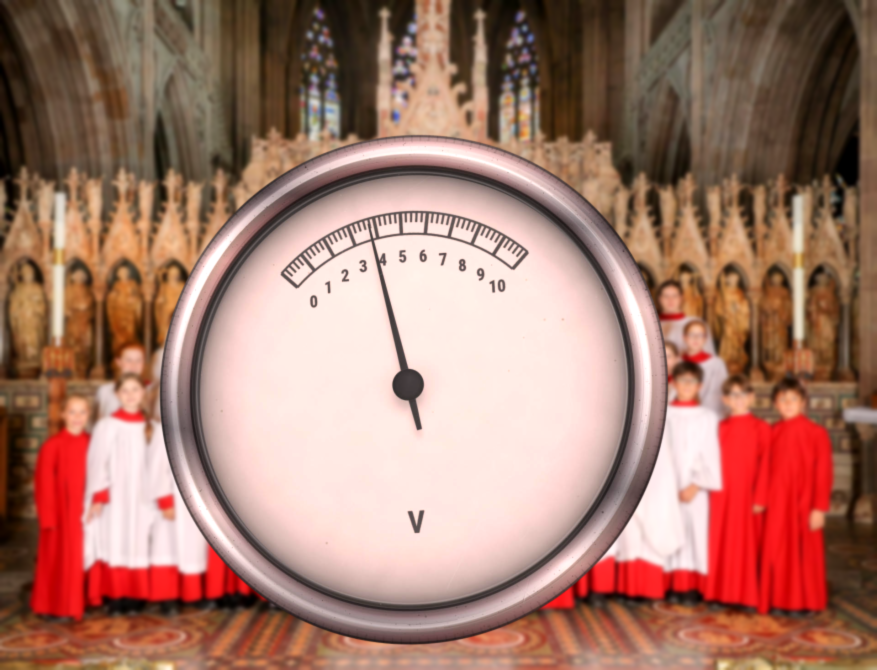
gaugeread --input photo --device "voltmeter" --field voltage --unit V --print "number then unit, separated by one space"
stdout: 3.8 V
